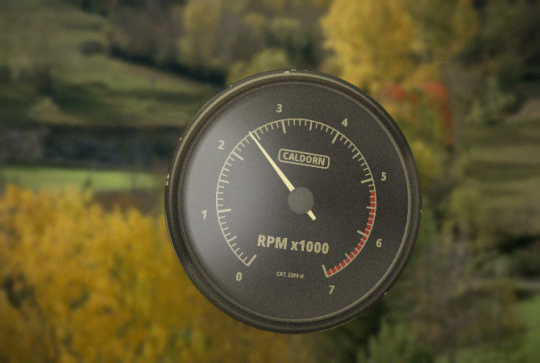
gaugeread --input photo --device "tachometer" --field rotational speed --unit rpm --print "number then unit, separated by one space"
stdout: 2400 rpm
